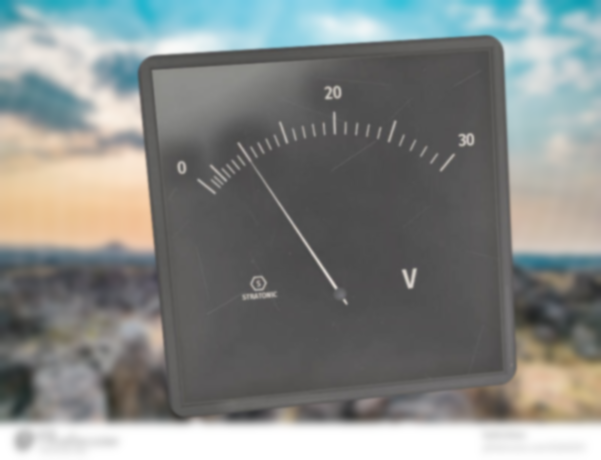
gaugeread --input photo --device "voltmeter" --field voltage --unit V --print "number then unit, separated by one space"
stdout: 10 V
